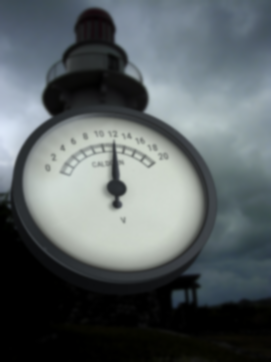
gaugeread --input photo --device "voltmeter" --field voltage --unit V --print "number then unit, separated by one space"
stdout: 12 V
